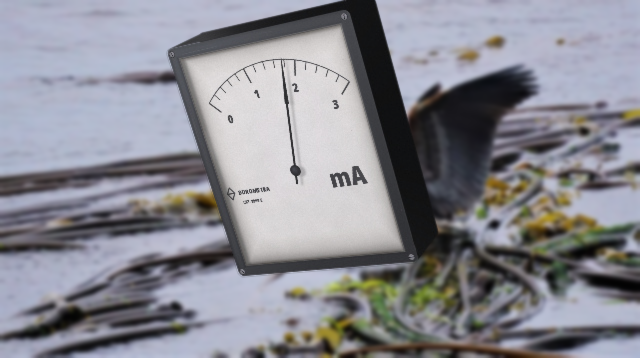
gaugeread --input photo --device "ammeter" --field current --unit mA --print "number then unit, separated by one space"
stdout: 1.8 mA
